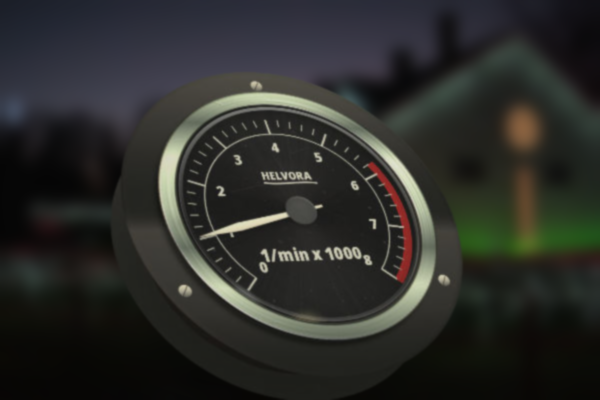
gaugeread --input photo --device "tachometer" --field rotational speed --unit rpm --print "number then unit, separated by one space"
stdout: 1000 rpm
